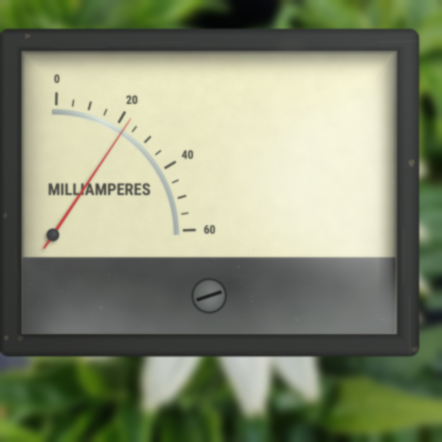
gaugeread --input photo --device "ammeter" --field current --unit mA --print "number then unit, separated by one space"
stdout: 22.5 mA
